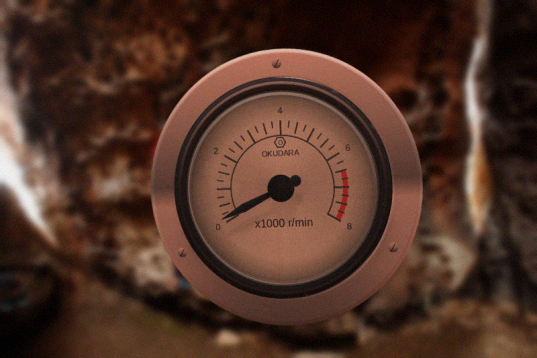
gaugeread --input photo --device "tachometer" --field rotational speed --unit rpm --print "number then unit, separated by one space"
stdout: 125 rpm
